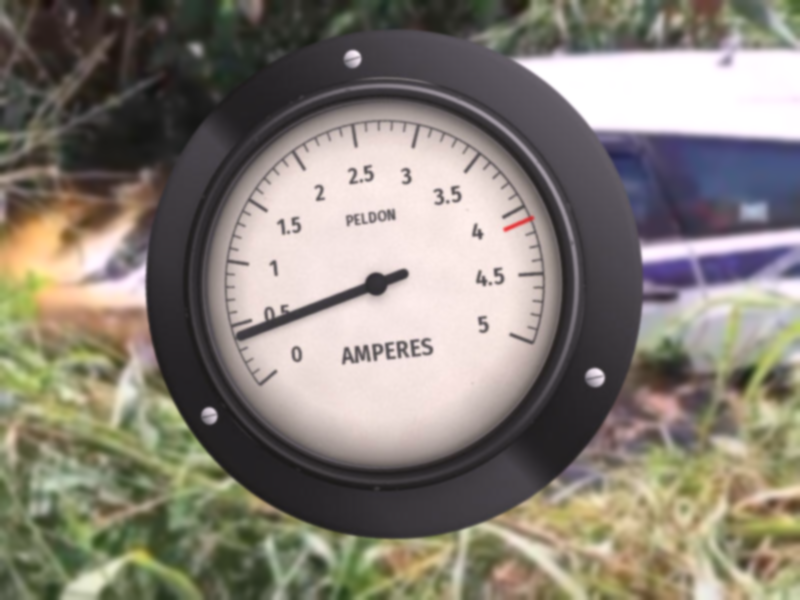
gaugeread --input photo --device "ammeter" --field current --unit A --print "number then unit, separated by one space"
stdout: 0.4 A
